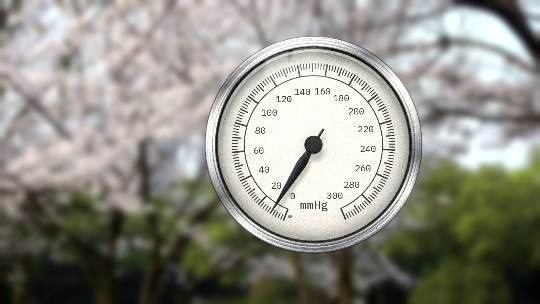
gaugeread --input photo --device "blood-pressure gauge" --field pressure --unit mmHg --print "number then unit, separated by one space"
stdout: 10 mmHg
